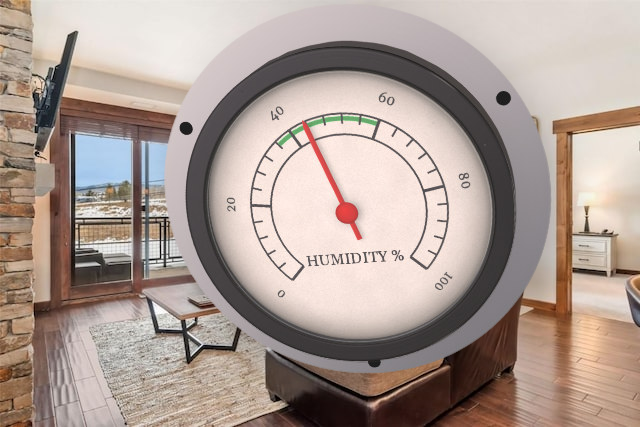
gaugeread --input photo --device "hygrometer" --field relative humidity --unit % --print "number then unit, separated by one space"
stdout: 44 %
